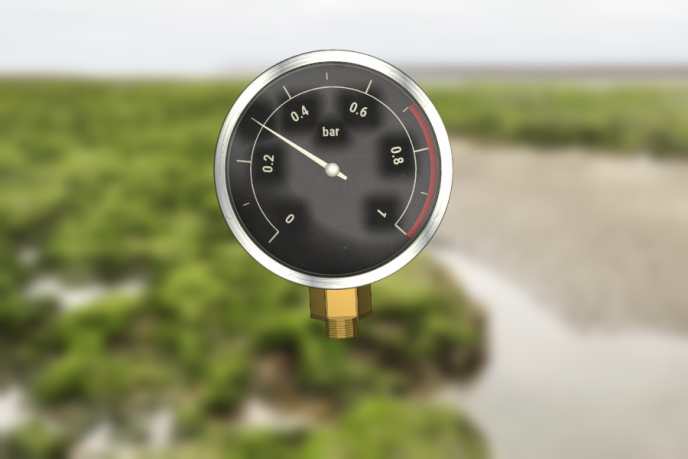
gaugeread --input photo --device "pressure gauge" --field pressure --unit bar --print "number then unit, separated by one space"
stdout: 0.3 bar
